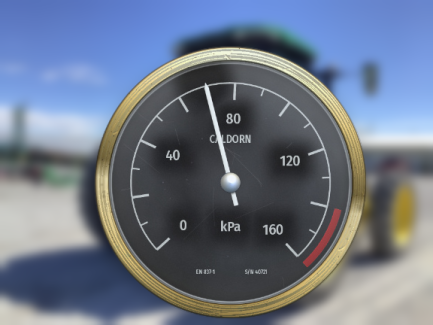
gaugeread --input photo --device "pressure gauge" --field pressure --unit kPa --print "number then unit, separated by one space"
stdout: 70 kPa
